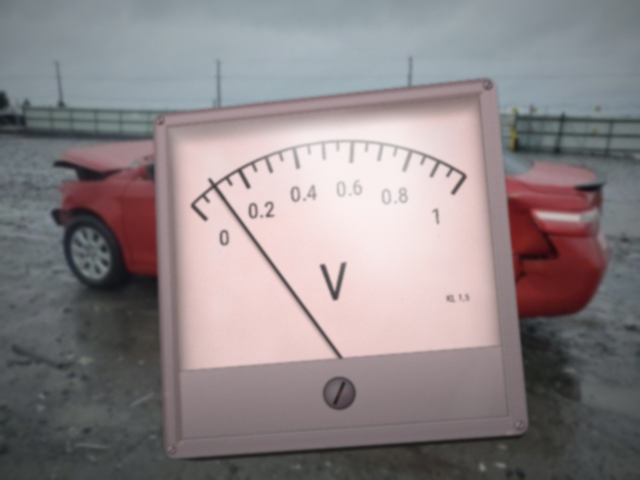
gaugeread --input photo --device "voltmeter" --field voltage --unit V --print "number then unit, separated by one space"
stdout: 0.1 V
